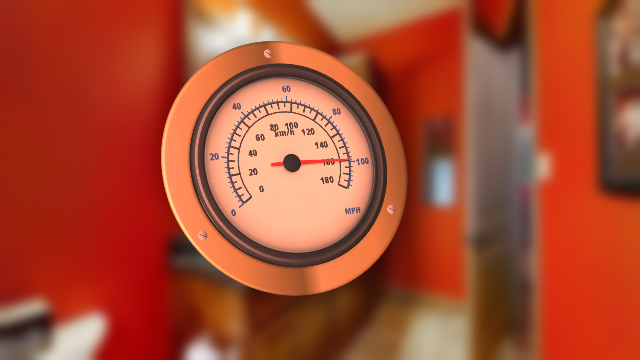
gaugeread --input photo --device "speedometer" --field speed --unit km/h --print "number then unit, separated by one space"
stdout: 160 km/h
